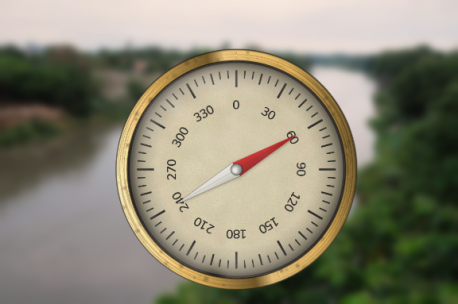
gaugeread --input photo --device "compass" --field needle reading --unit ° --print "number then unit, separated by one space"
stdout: 60 °
